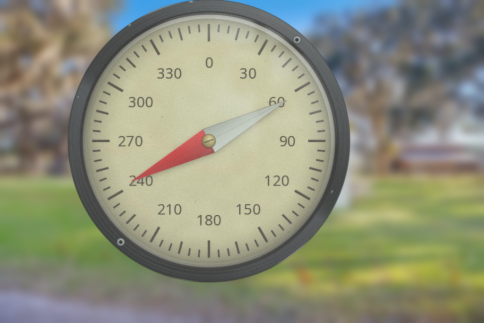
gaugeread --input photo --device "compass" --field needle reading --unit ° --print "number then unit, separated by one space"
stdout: 242.5 °
